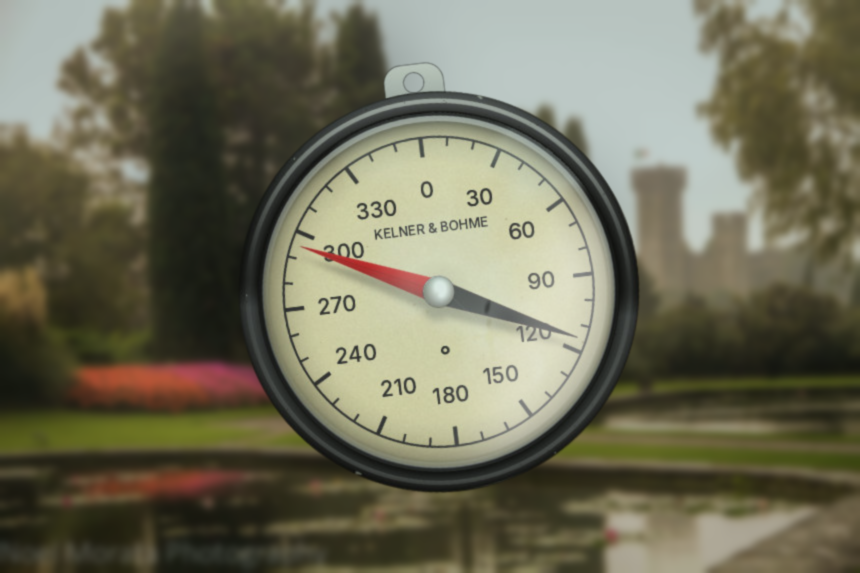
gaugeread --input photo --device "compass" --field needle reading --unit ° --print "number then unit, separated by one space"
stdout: 295 °
